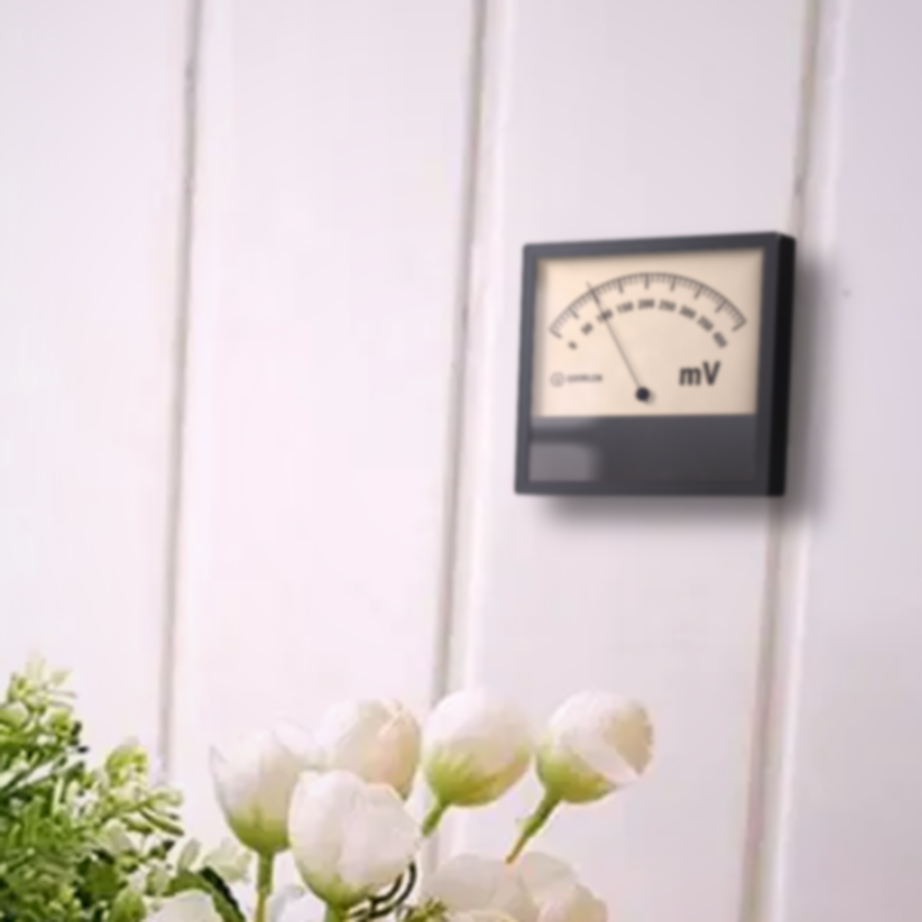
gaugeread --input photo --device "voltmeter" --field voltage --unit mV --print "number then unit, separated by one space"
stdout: 100 mV
